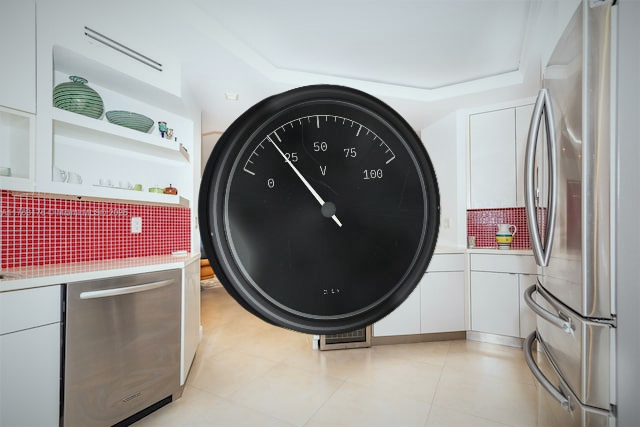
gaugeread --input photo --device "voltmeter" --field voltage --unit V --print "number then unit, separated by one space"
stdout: 20 V
